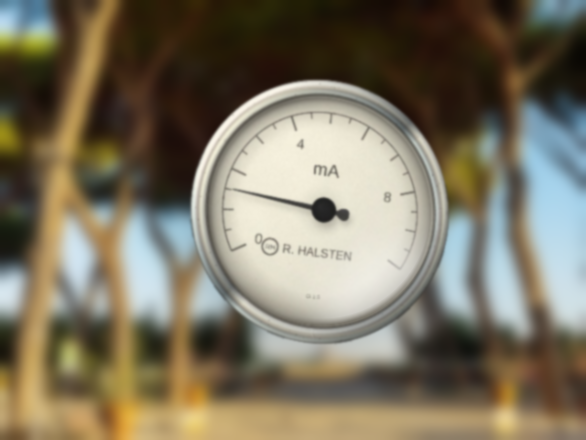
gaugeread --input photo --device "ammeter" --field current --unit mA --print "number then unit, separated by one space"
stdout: 1.5 mA
